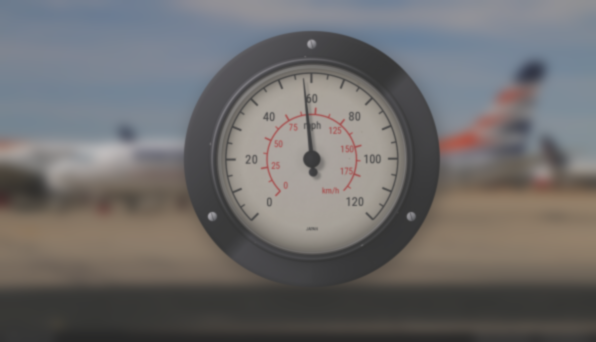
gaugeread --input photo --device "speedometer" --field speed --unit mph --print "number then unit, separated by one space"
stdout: 57.5 mph
